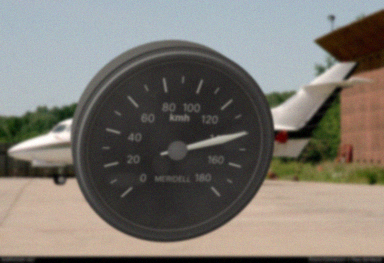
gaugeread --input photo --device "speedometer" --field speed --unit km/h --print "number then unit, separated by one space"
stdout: 140 km/h
